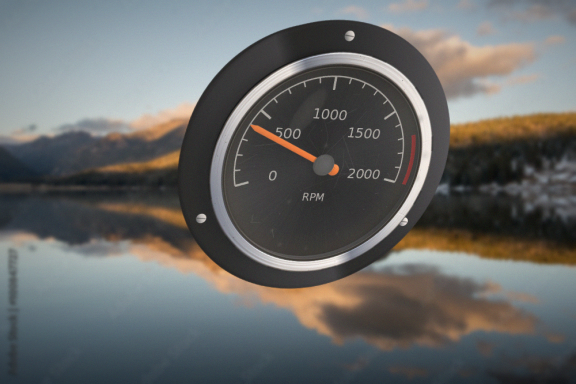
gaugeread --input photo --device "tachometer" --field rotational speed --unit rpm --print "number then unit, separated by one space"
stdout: 400 rpm
